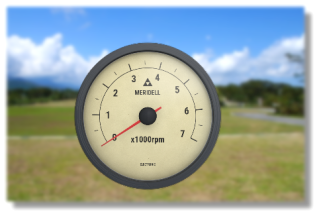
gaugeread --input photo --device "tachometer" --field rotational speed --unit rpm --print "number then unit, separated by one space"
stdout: 0 rpm
